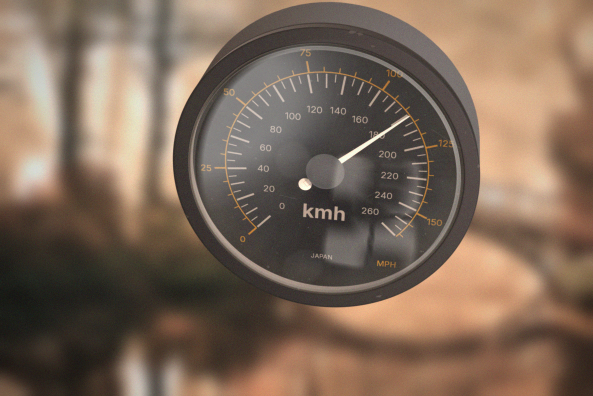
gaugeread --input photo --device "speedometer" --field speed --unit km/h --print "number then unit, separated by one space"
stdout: 180 km/h
